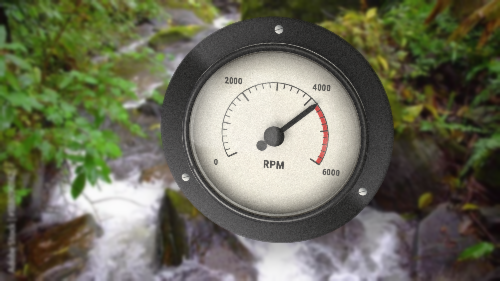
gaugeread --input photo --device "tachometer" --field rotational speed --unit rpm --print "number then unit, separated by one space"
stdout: 4200 rpm
